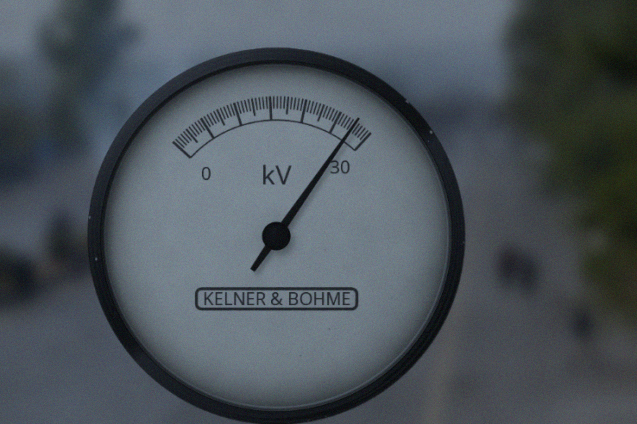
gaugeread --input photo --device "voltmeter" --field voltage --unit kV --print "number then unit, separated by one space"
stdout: 27.5 kV
